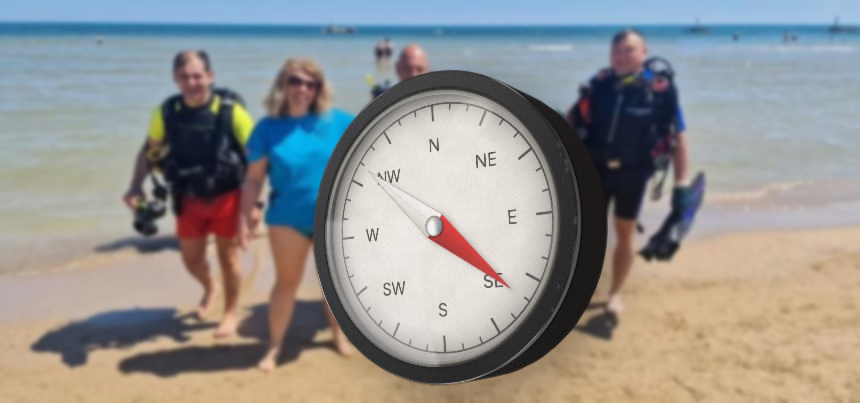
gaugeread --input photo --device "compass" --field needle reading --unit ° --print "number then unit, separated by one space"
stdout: 130 °
